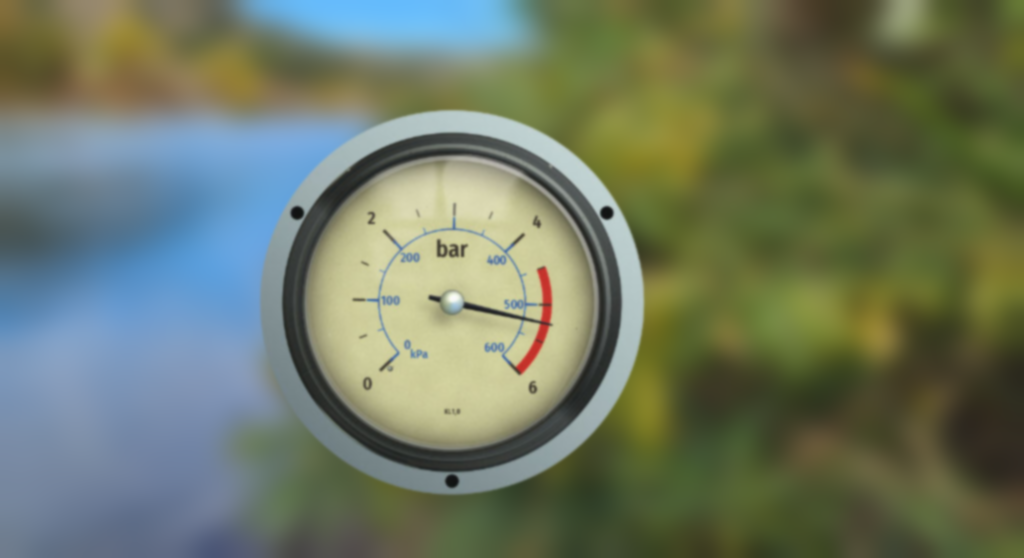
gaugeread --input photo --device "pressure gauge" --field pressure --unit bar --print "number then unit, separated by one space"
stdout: 5.25 bar
